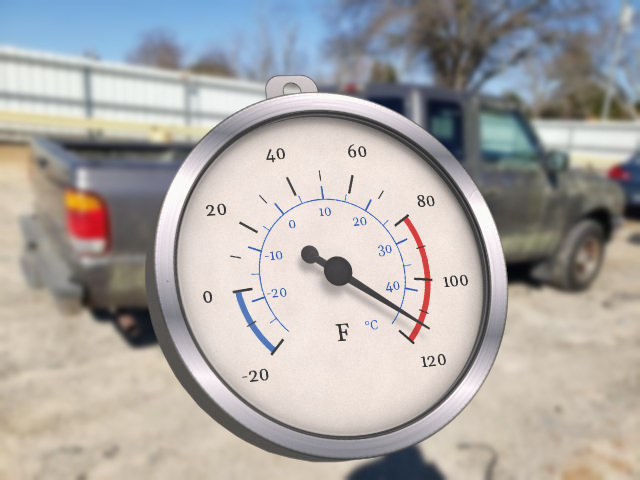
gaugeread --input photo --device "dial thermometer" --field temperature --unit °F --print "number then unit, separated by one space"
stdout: 115 °F
